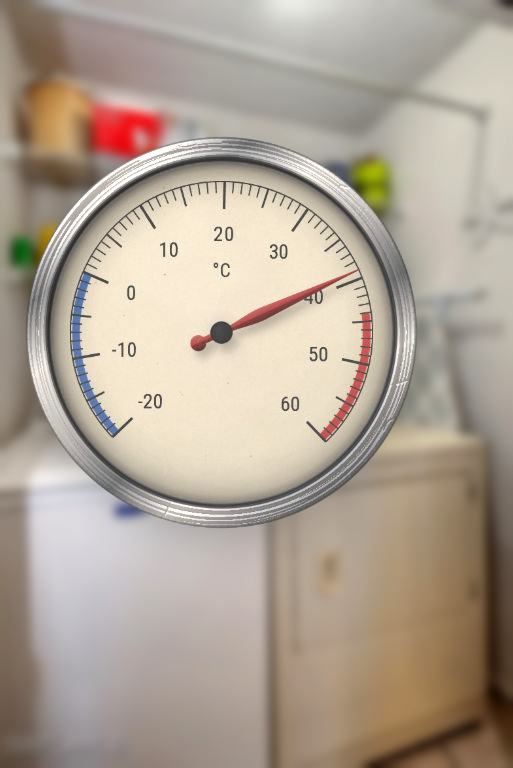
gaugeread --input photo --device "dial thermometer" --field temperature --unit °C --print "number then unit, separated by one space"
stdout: 39 °C
